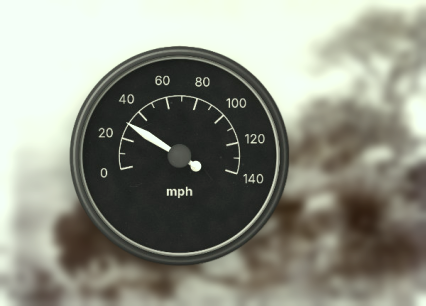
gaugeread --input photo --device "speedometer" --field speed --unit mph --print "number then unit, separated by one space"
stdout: 30 mph
